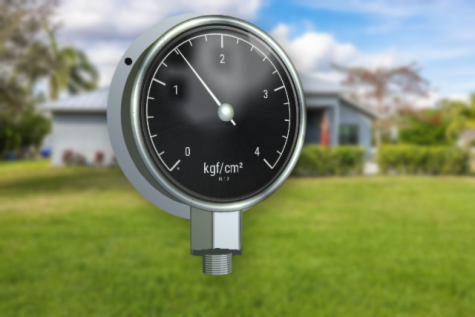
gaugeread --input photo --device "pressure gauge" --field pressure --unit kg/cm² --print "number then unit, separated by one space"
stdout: 1.4 kg/cm²
